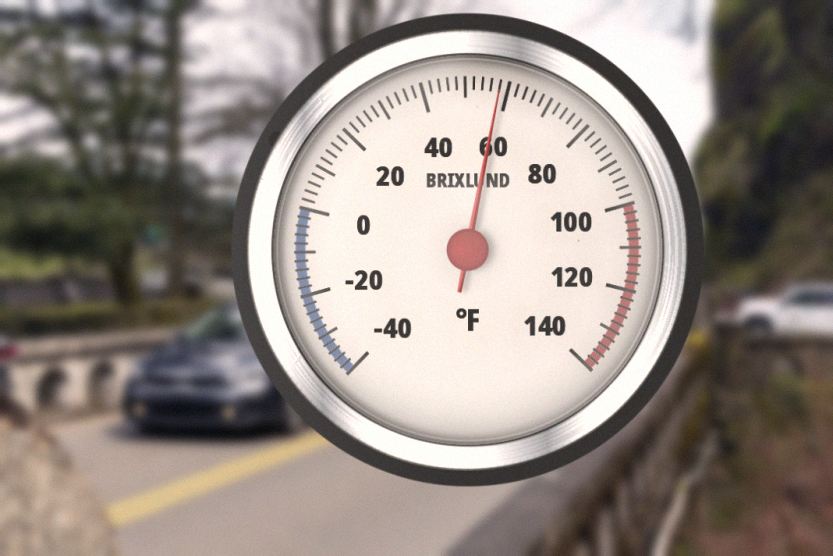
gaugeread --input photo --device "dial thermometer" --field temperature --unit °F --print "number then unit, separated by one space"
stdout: 58 °F
